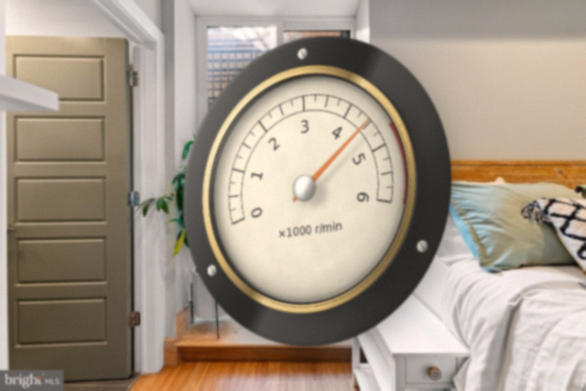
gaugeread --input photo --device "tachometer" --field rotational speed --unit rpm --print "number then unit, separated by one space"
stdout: 4500 rpm
